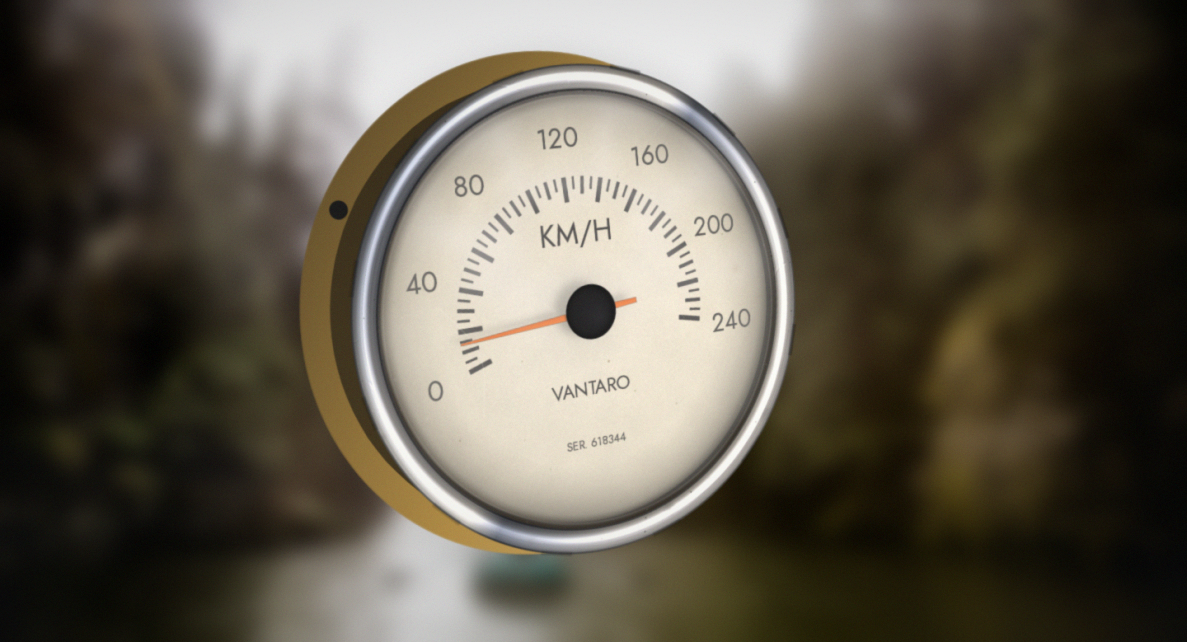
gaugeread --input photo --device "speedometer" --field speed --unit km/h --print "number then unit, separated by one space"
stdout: 15 km/h
